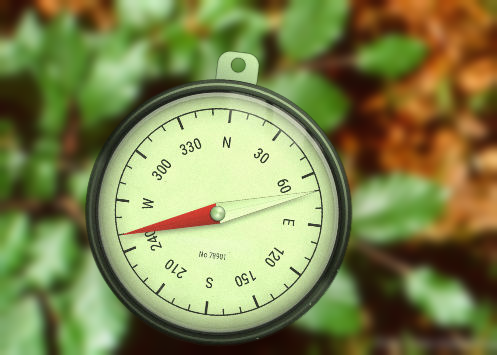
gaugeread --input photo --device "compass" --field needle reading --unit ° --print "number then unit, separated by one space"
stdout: 250 °
